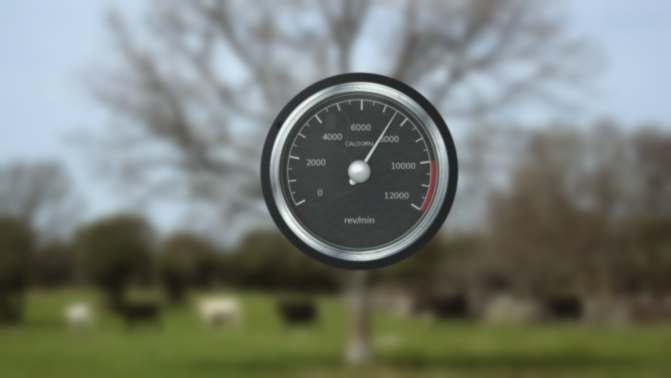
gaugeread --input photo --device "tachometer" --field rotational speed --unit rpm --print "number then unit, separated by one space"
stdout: 7500 rpm
